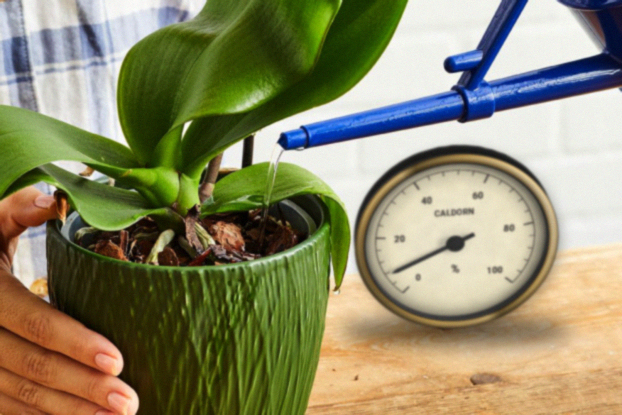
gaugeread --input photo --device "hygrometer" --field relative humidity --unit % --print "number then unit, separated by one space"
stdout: 8 %
